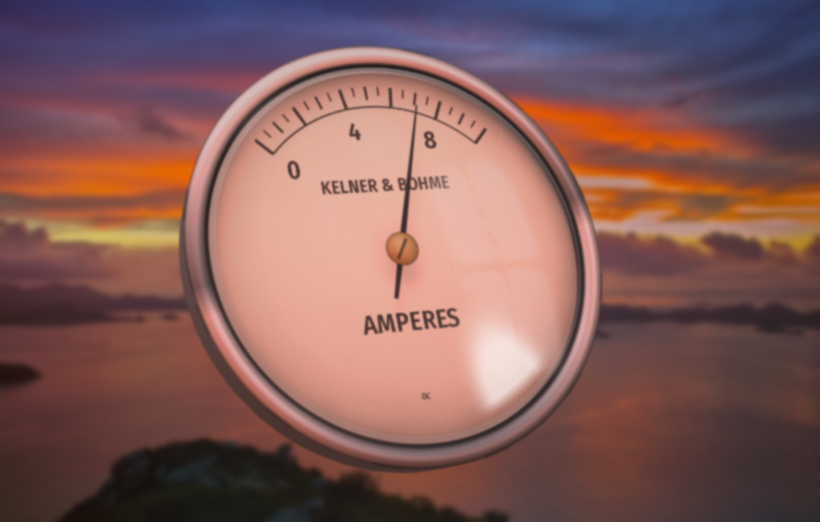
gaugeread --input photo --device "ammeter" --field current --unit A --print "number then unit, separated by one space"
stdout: 7 A
